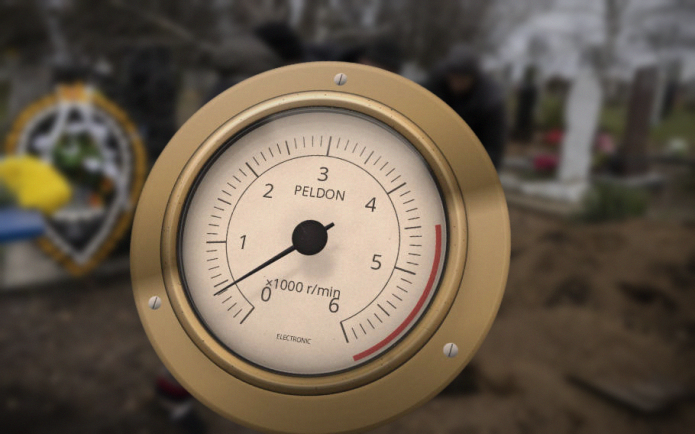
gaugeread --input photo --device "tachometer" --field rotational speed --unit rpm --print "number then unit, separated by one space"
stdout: 400 rpm
